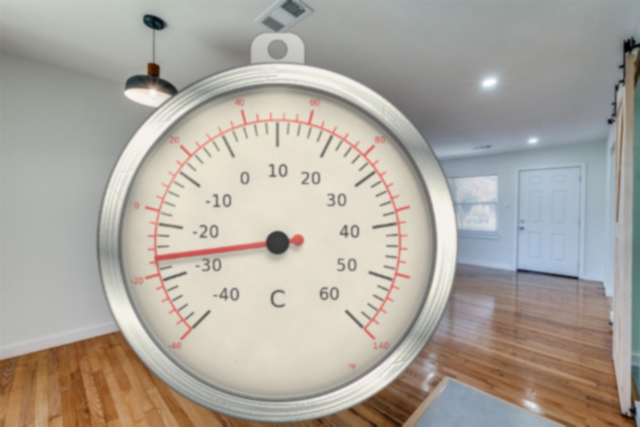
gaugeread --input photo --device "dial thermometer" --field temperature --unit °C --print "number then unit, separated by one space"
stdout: -26 °C
